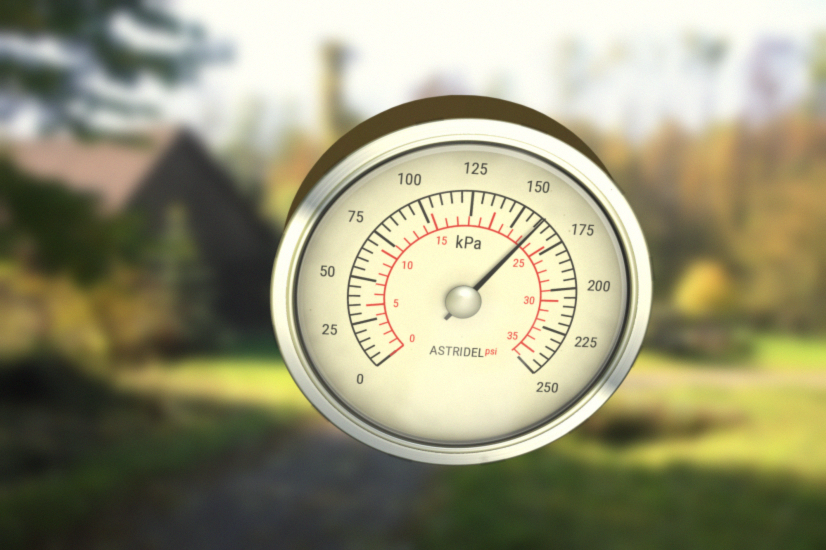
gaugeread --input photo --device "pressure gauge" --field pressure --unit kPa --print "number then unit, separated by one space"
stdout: 160 kPa
